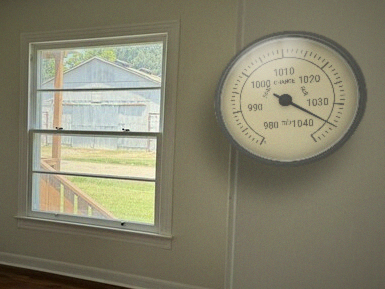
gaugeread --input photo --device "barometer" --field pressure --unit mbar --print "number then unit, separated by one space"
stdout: 1035 mbar
